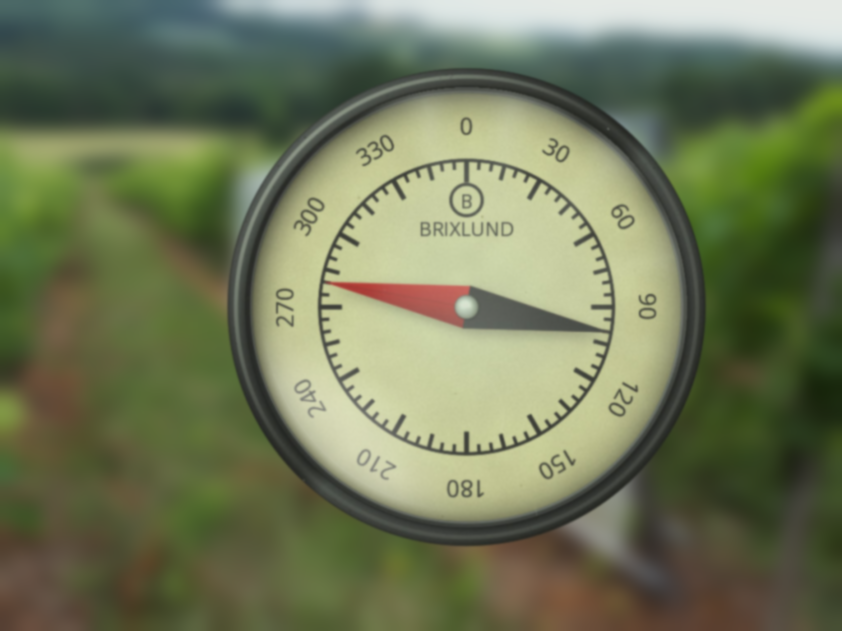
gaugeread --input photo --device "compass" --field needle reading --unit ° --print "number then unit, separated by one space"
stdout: 280 °
